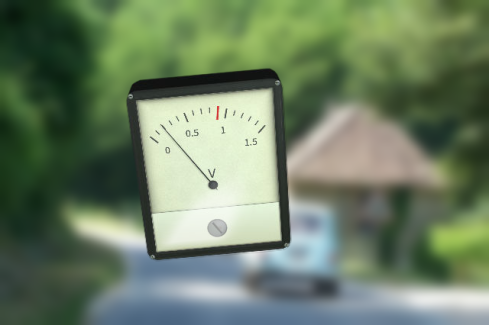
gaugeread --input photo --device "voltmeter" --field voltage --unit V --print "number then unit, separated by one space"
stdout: 0.2 V
